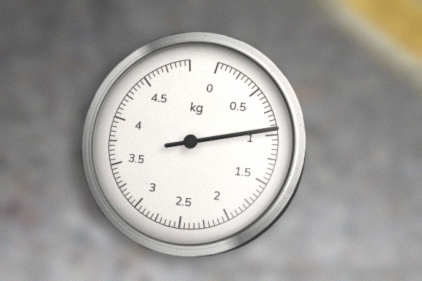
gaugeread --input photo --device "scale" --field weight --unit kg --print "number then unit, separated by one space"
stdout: 0.95 kg
